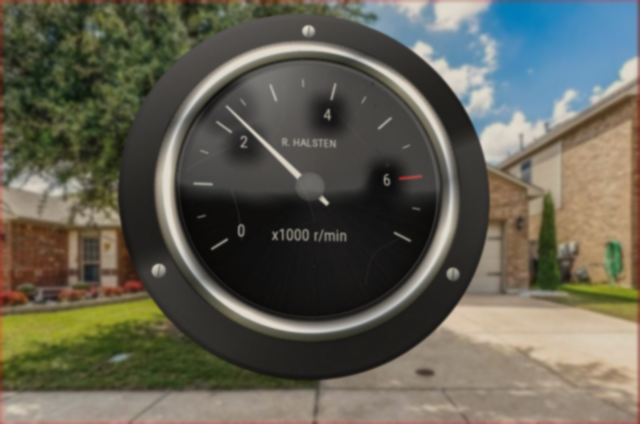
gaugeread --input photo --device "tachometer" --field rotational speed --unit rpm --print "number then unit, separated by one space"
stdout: 2250 rpm
